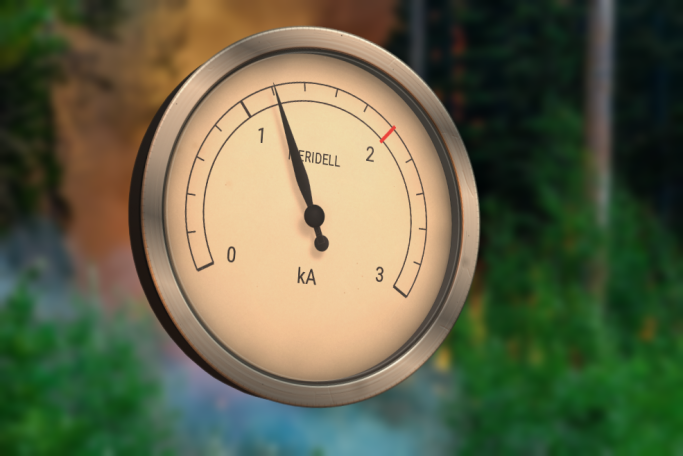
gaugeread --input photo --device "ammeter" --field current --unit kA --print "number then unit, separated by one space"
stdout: 1.2 kA
